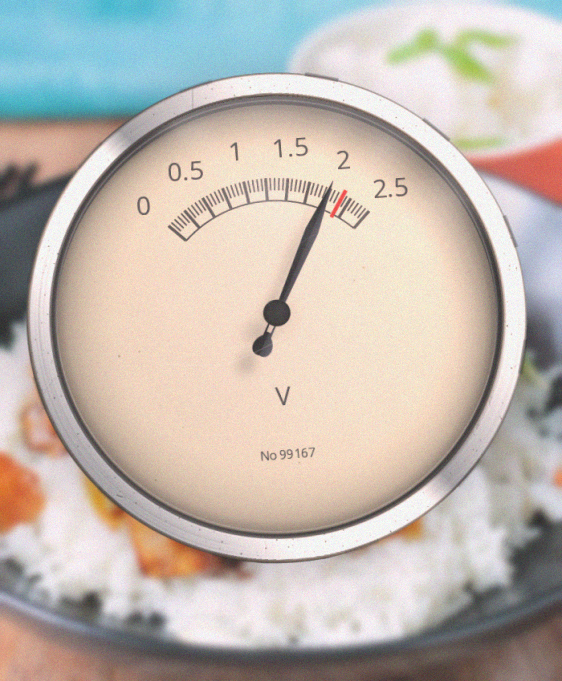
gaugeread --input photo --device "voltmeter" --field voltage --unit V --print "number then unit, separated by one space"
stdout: 2 V
